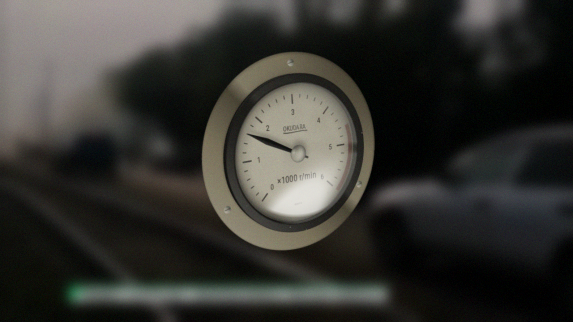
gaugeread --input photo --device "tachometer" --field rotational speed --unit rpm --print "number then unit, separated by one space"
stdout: 1600 rpm
